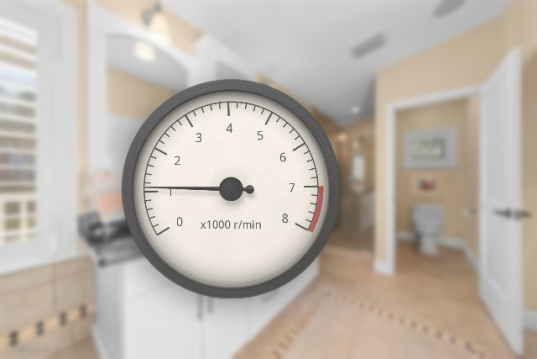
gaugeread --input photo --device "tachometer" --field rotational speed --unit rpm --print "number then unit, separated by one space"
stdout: 1100 rpm
